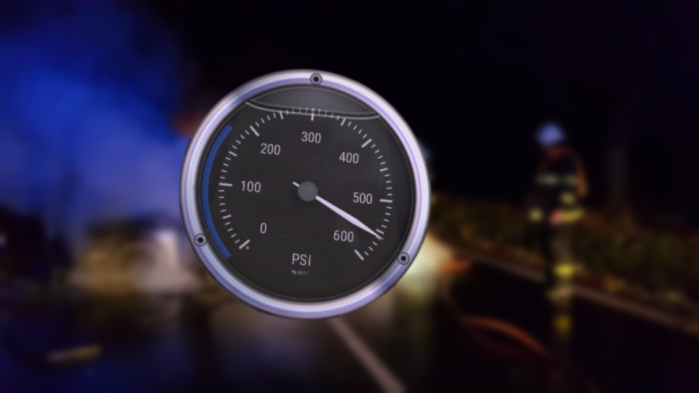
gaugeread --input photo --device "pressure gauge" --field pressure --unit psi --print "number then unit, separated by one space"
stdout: 560 psi
